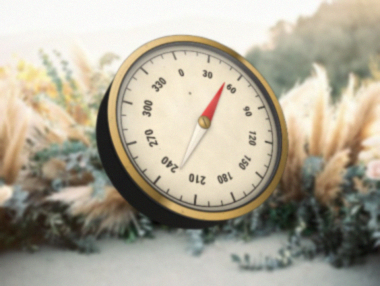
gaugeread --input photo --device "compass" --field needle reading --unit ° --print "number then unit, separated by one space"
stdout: 50 °
